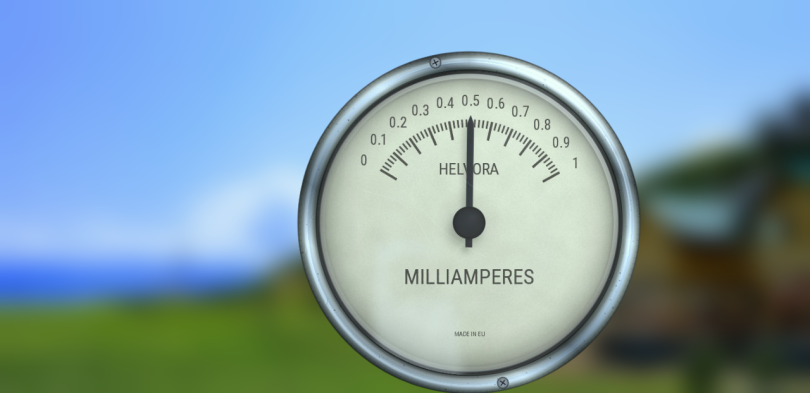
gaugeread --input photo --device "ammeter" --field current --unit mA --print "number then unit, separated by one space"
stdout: 0.5 mA
